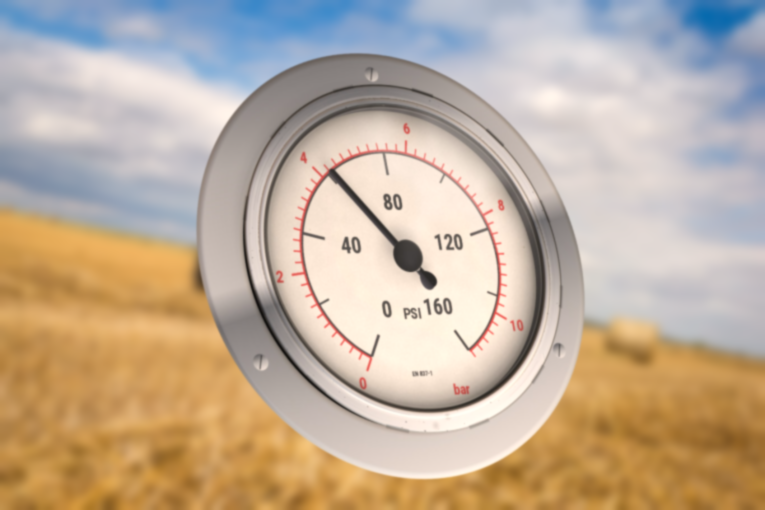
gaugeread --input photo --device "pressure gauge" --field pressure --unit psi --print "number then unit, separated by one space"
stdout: 60 psi
